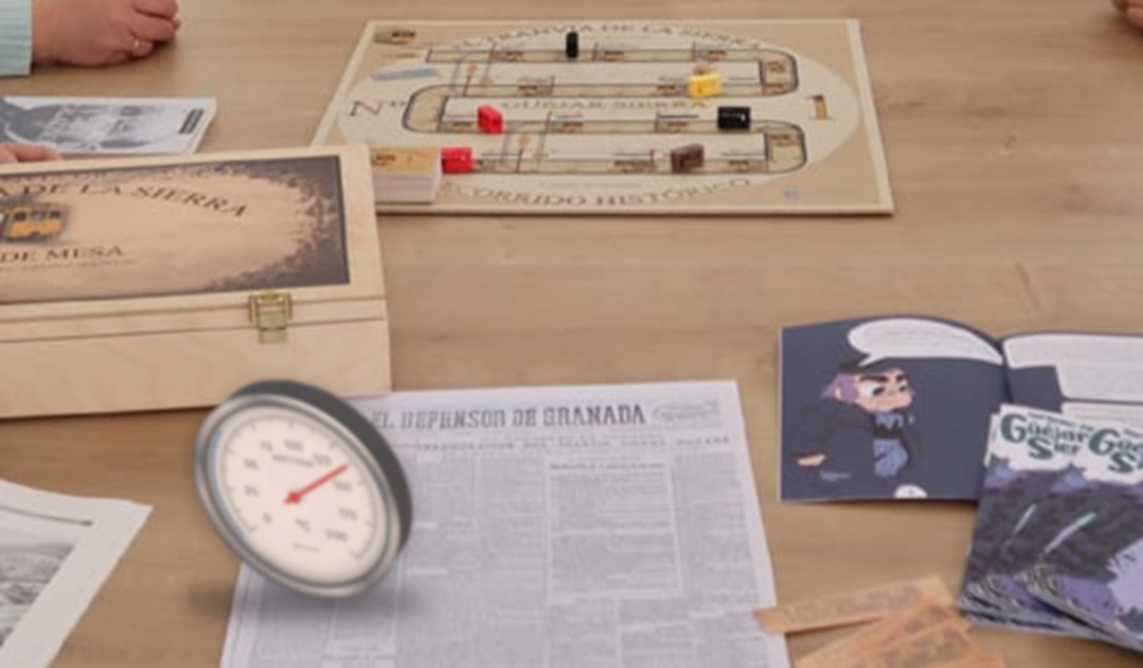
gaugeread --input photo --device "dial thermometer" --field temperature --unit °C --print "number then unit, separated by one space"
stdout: 137.5 °C
